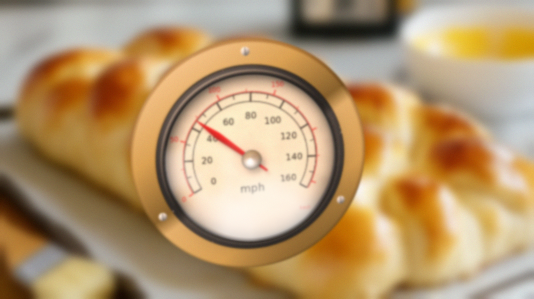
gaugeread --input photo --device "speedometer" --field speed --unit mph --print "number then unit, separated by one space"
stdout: 45 mph
